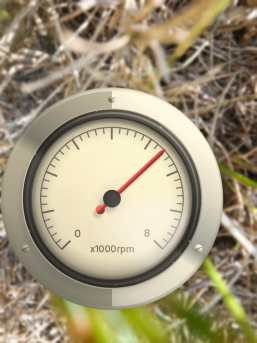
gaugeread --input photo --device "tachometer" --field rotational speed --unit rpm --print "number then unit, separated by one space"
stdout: 5400 rpm
